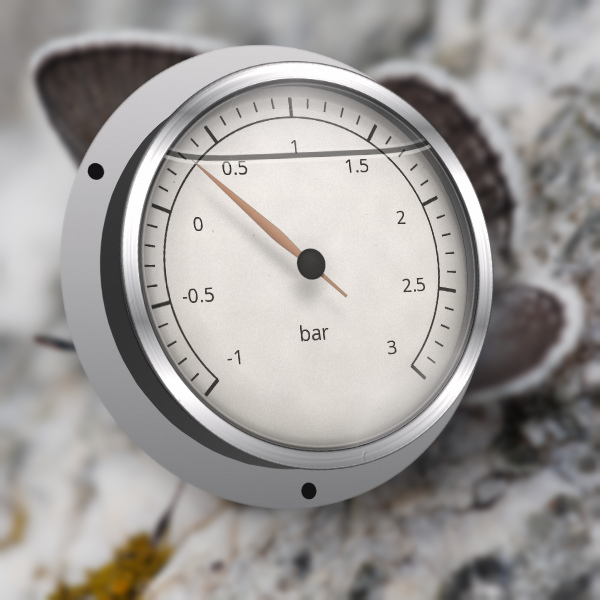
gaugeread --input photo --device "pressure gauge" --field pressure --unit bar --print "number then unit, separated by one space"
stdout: 0.3 bar
